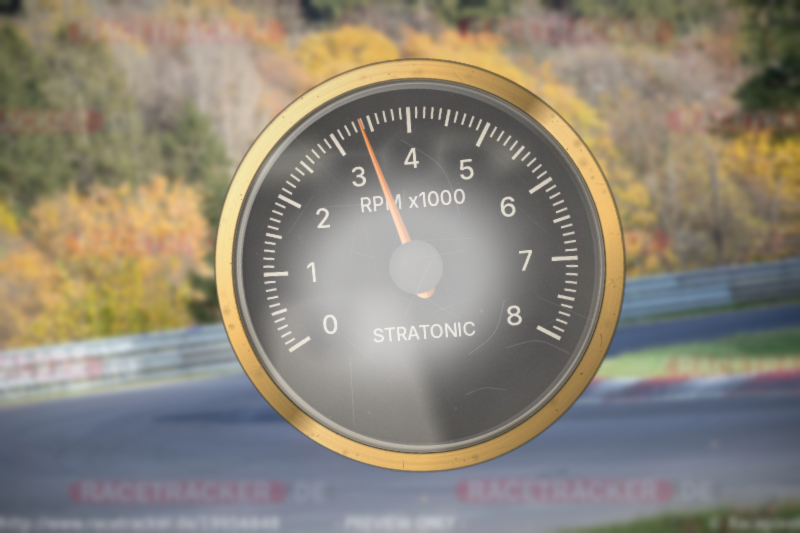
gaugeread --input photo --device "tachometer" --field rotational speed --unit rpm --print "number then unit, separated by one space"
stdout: 3400 rpm
